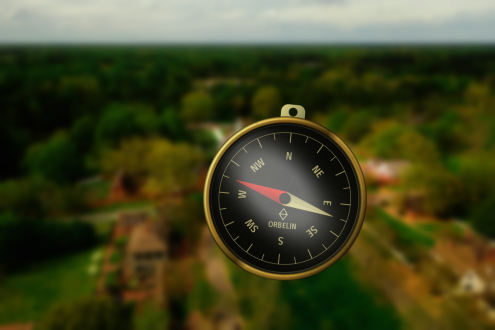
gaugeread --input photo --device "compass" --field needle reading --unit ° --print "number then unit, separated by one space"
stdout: 285 °
